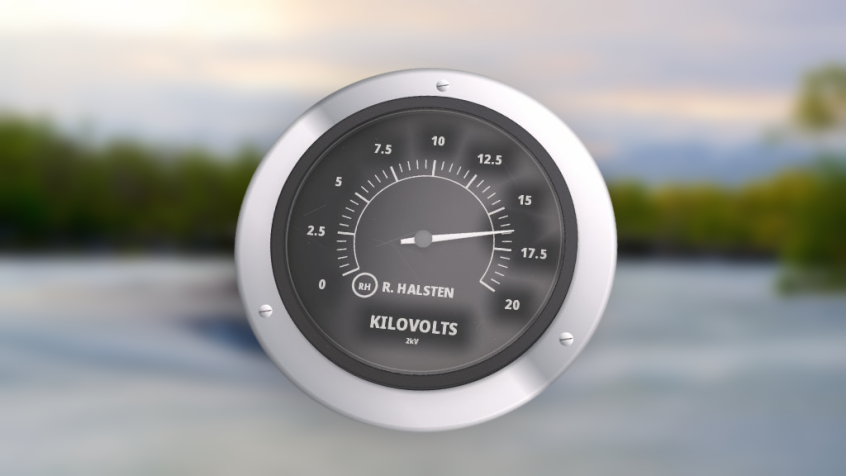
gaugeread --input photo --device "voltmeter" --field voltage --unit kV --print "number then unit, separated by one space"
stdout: 16.5 kV
